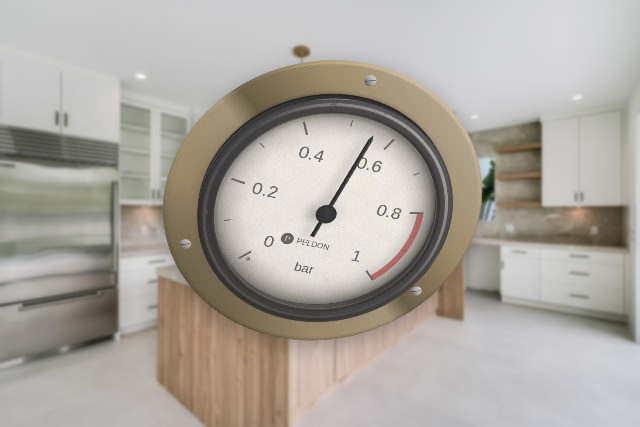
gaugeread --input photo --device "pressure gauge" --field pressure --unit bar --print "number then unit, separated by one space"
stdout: 0.55 bar
